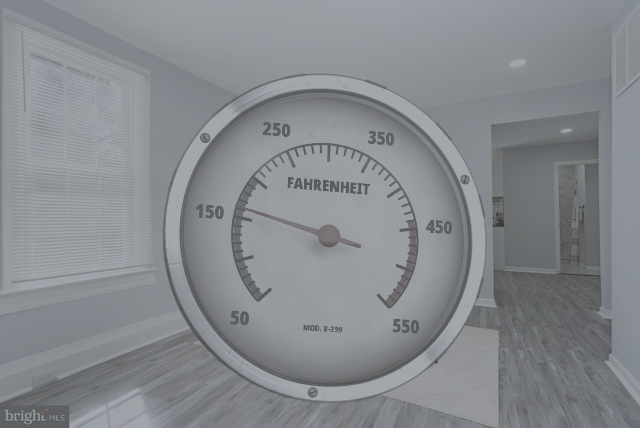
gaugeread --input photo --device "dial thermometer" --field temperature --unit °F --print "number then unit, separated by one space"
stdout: 160 °F
